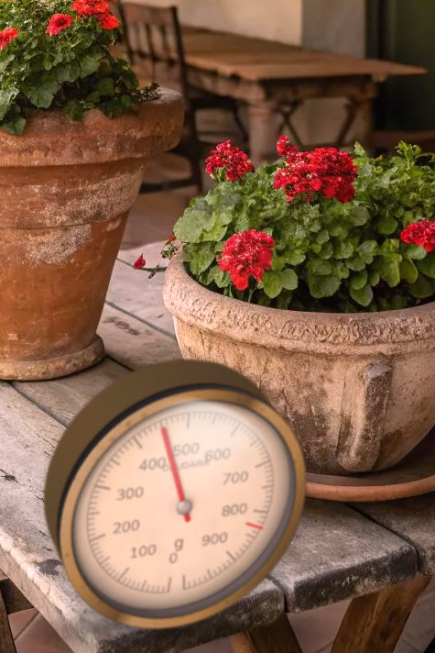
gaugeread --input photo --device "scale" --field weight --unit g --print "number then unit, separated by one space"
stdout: 450 g
